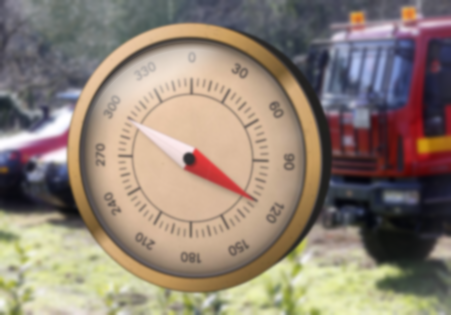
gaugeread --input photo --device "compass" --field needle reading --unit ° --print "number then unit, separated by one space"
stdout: 120 °
